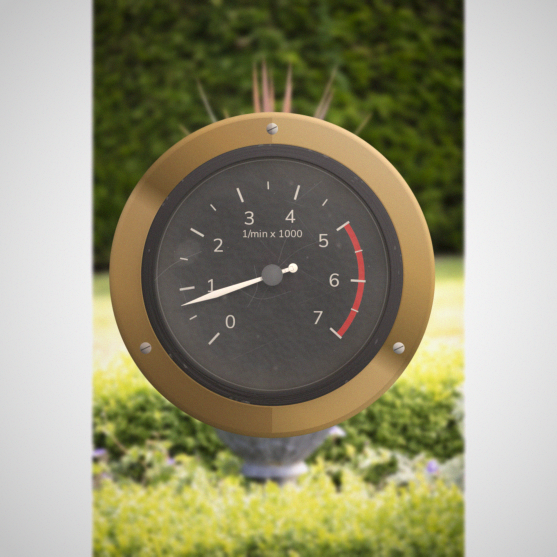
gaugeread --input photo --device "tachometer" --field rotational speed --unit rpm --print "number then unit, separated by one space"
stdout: 750 rpm
